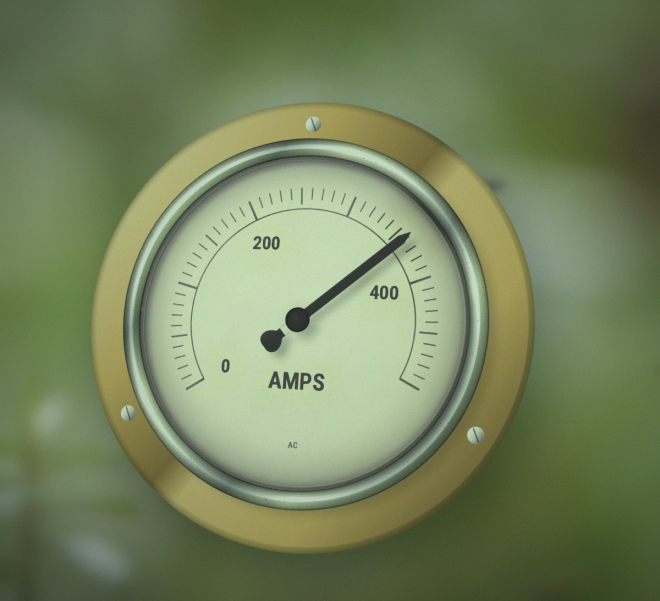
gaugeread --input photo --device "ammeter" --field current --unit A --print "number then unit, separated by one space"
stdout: 360 A
